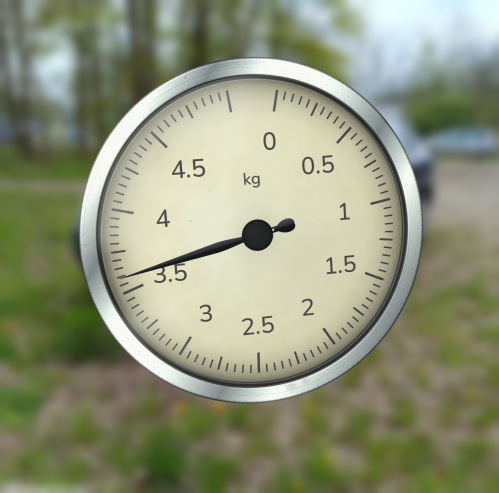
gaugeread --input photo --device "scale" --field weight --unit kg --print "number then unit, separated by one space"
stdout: 3.6 kg
